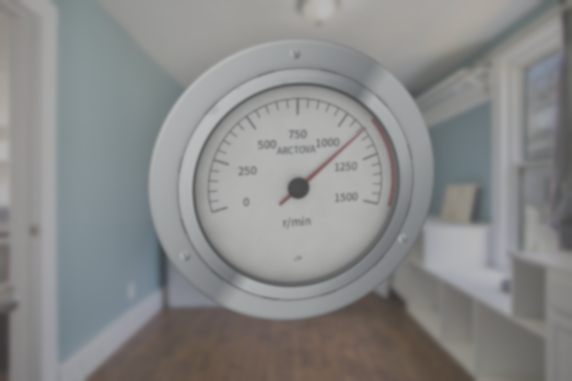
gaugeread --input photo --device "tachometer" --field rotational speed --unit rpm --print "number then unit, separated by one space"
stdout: 1100 rpm
